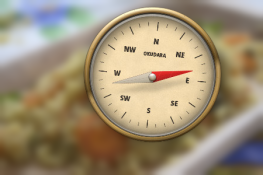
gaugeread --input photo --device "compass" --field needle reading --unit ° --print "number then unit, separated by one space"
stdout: 75 °
